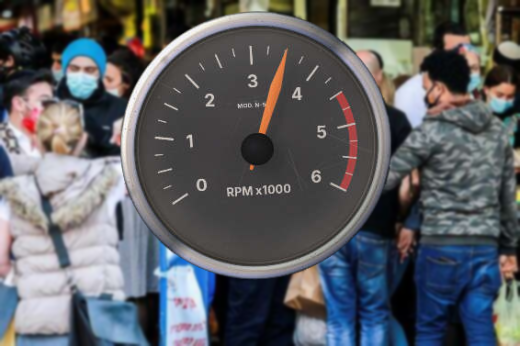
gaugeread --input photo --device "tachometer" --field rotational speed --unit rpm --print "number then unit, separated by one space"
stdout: 3500 rpm
